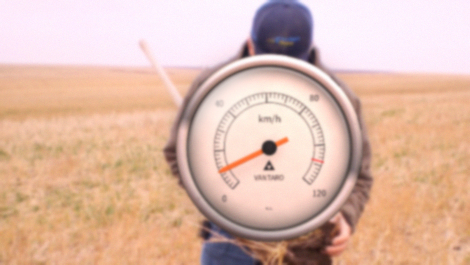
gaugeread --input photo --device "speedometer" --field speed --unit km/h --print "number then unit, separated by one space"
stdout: 10 km/h
